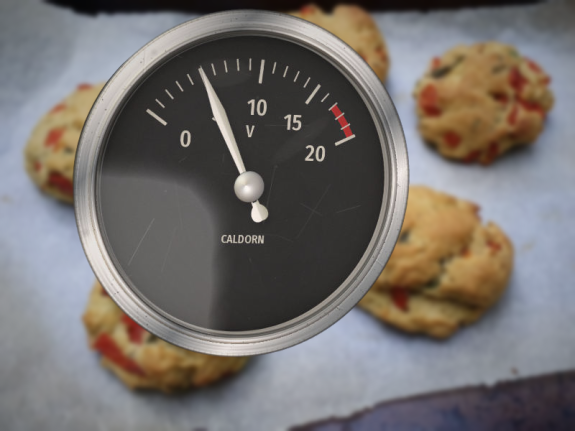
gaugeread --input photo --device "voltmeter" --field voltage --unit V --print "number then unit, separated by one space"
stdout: 5 V
